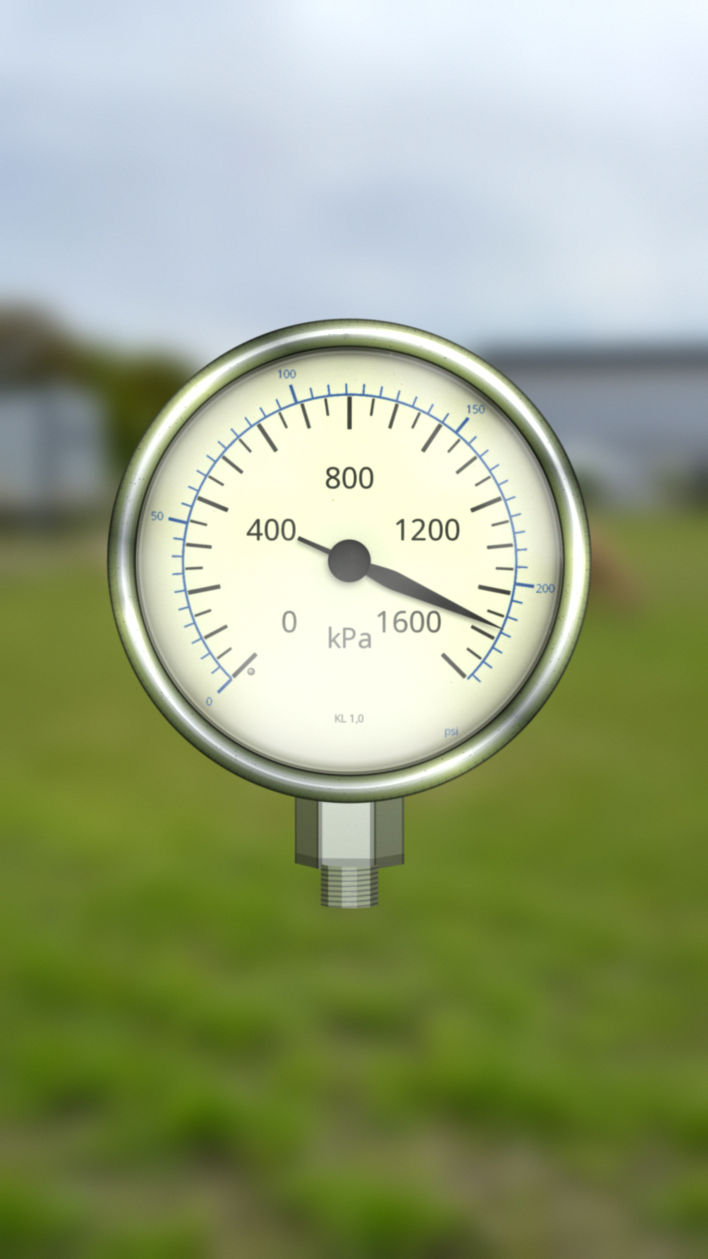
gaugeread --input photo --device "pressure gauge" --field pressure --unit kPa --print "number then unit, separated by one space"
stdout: 1475 kPa
